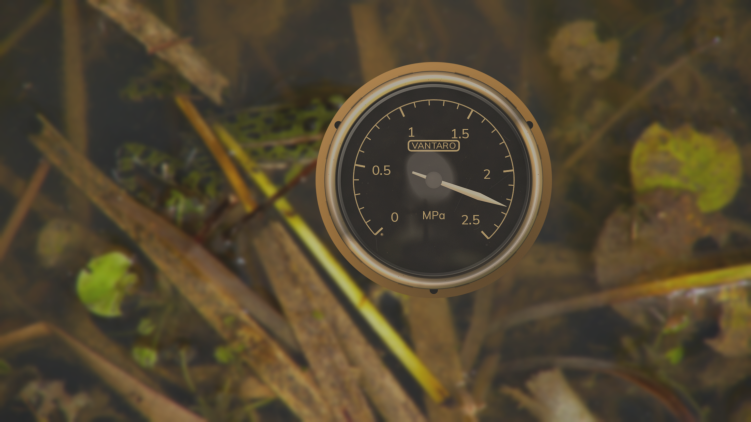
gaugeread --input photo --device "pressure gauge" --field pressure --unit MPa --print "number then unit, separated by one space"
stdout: 2.25 MPa
